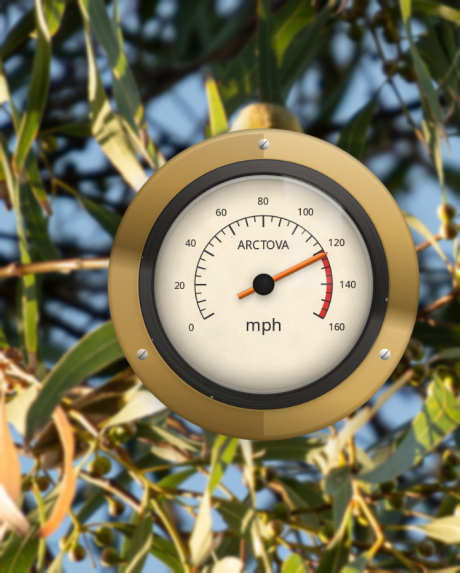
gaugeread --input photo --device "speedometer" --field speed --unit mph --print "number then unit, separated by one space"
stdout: 122.5 mph
